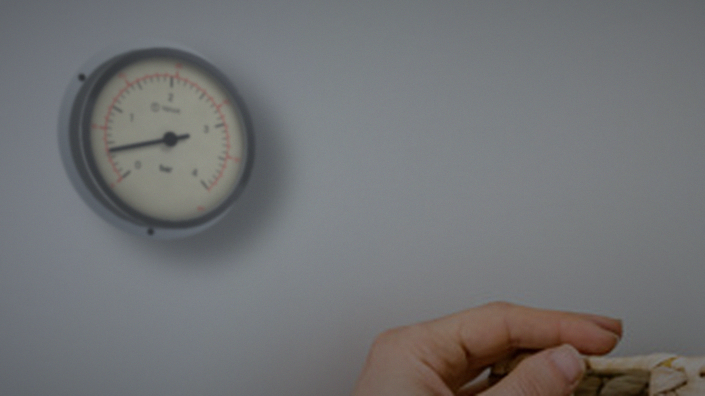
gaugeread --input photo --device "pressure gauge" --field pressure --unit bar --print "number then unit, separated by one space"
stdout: 0.4 bar
